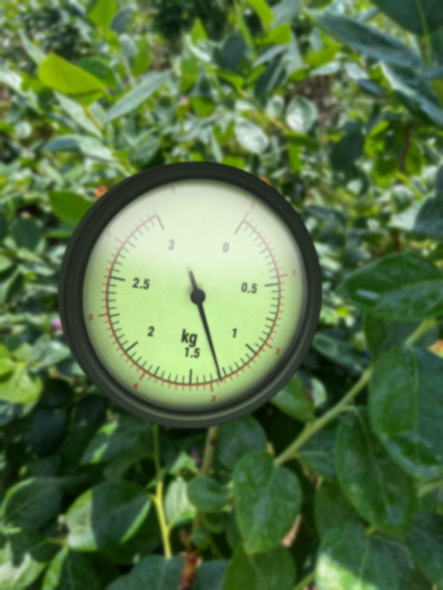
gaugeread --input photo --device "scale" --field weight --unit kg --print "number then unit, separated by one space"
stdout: 1.3 kg
